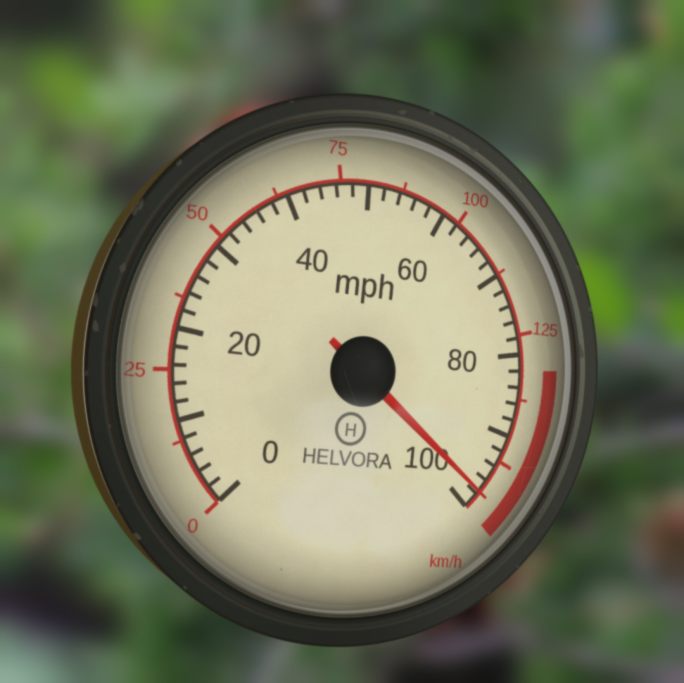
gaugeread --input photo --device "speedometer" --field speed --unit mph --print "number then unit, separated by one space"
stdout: 98 mph
